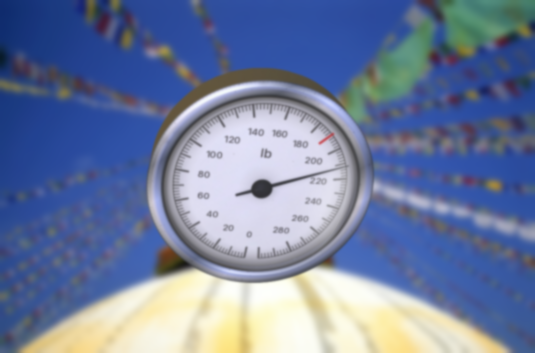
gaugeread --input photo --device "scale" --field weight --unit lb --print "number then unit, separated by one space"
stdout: 210 lb
